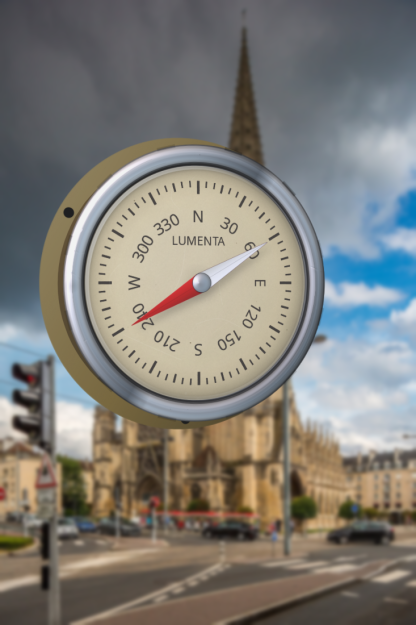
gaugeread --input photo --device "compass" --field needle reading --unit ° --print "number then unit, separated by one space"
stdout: 240 °
